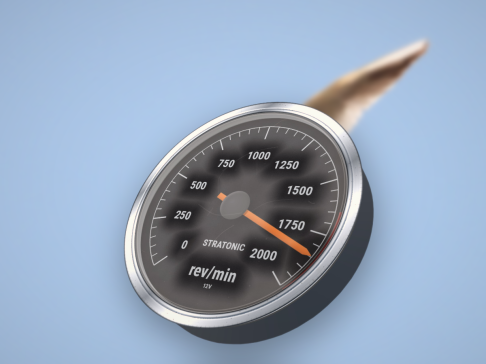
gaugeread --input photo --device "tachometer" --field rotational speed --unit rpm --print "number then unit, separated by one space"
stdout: 1850 rpm
